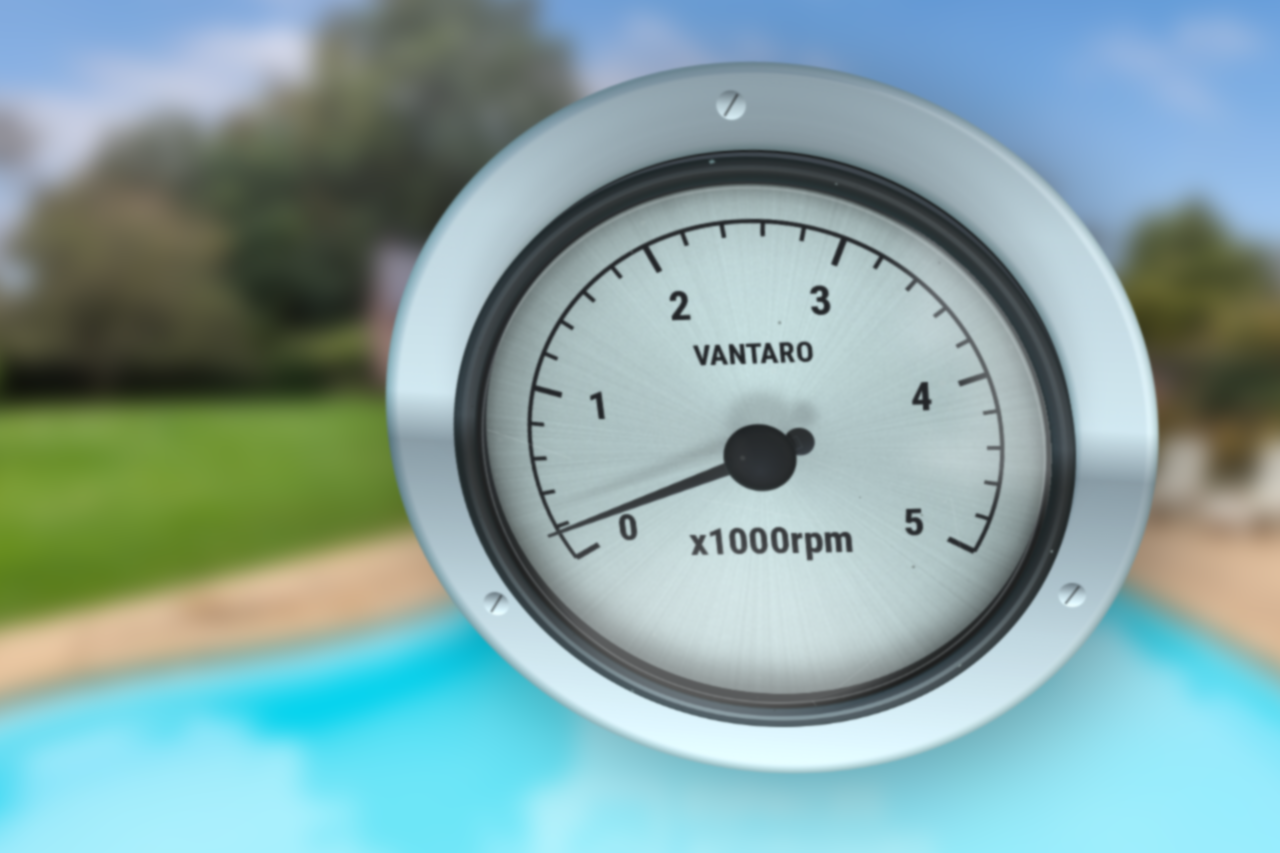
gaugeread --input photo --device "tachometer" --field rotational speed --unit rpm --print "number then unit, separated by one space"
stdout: 200 rpm
